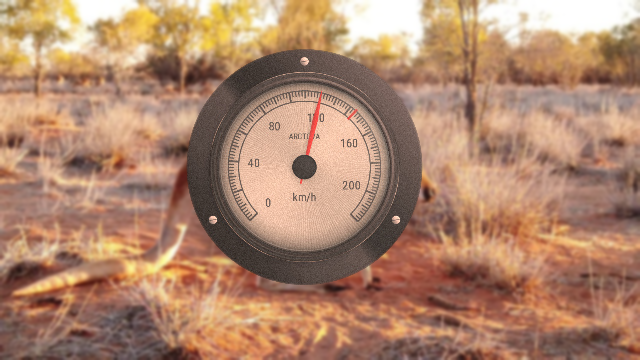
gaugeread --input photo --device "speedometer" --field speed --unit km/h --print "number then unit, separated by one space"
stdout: 120 km/h
